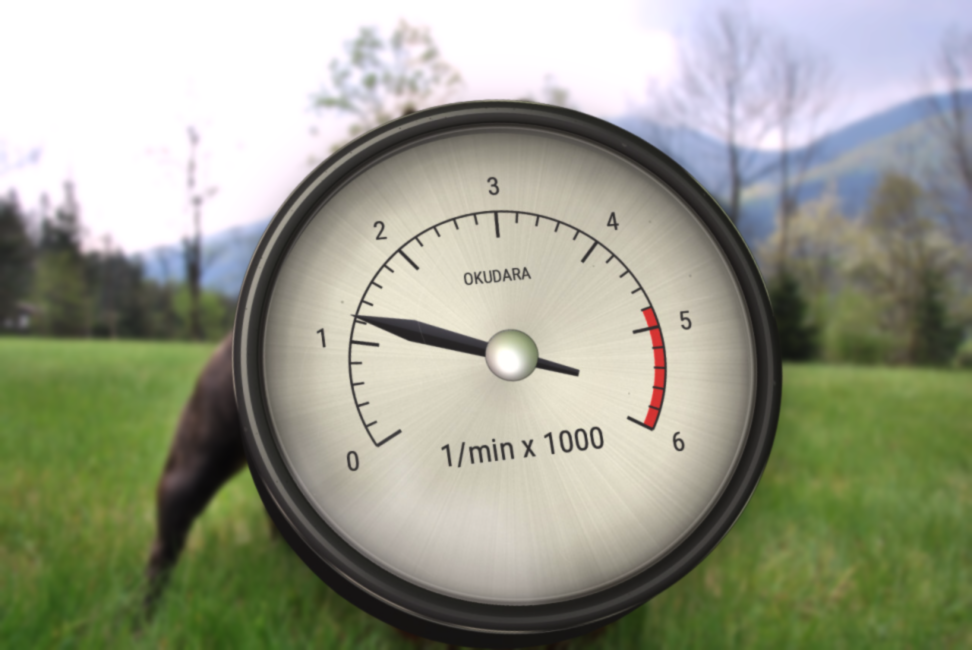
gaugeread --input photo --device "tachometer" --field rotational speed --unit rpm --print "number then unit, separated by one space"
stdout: 1200 rpm
